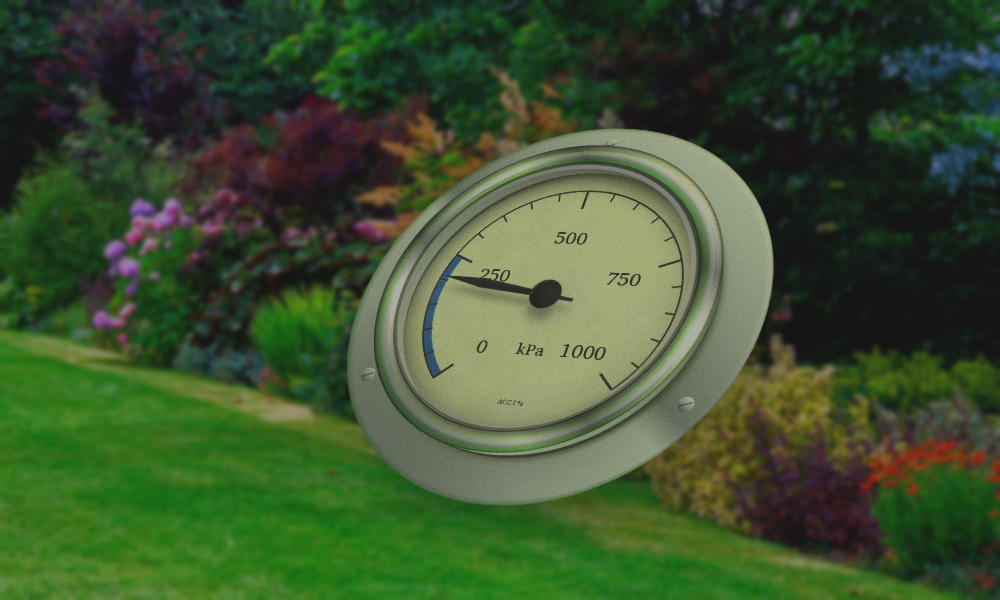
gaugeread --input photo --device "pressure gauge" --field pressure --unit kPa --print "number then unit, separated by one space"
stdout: 200 kPa
